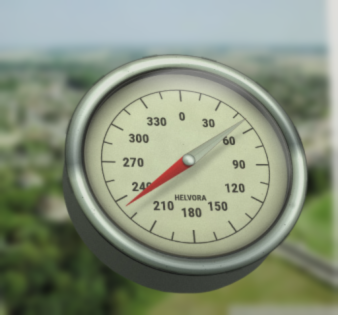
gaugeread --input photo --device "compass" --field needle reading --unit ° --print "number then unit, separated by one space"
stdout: 232.5 °
